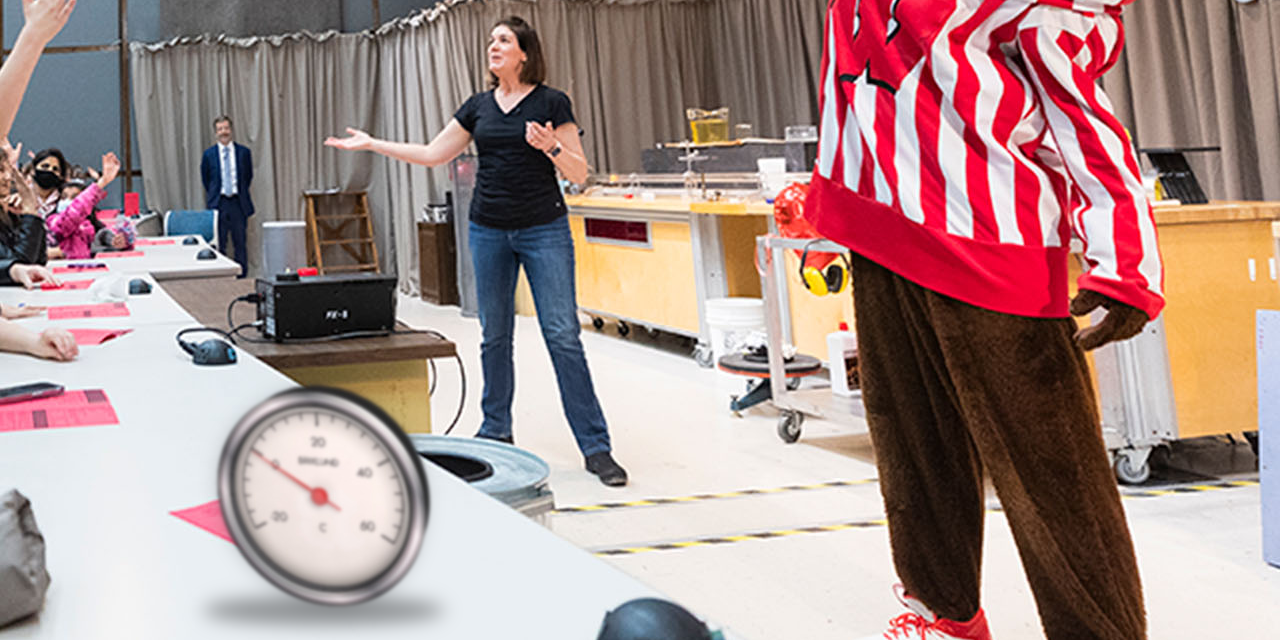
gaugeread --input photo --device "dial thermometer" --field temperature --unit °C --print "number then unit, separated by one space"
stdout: 0 °C
